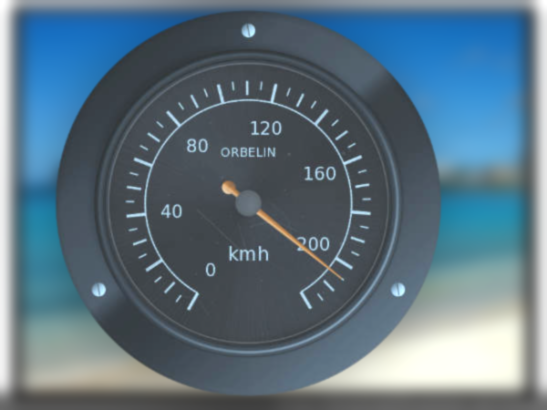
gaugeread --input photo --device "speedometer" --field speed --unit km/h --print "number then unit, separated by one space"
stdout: 205 km/h
